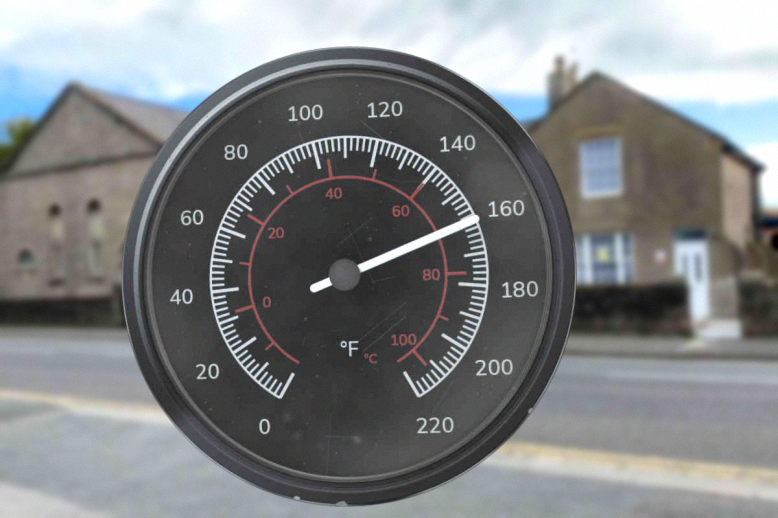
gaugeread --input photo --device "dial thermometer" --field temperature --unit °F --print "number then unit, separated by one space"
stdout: 160 °F
